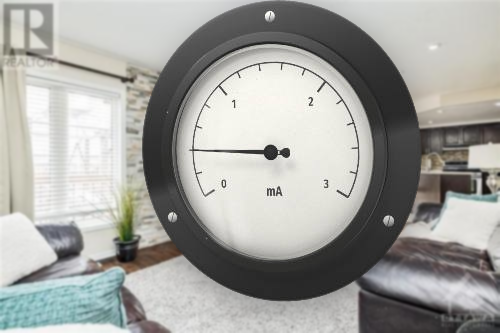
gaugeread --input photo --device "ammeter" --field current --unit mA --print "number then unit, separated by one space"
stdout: 0.4 mA
